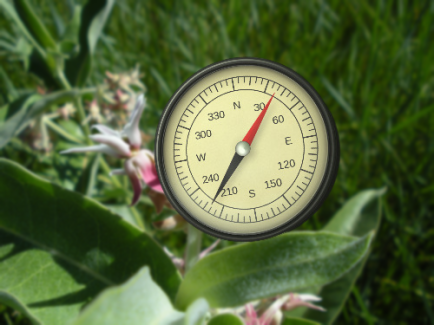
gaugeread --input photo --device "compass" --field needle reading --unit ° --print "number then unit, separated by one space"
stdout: 40 °
